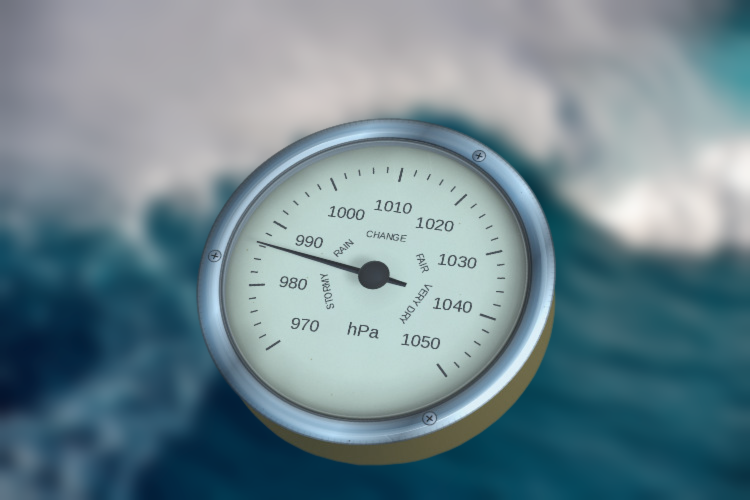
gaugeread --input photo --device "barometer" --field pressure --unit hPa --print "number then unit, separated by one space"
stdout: 986 hPa
